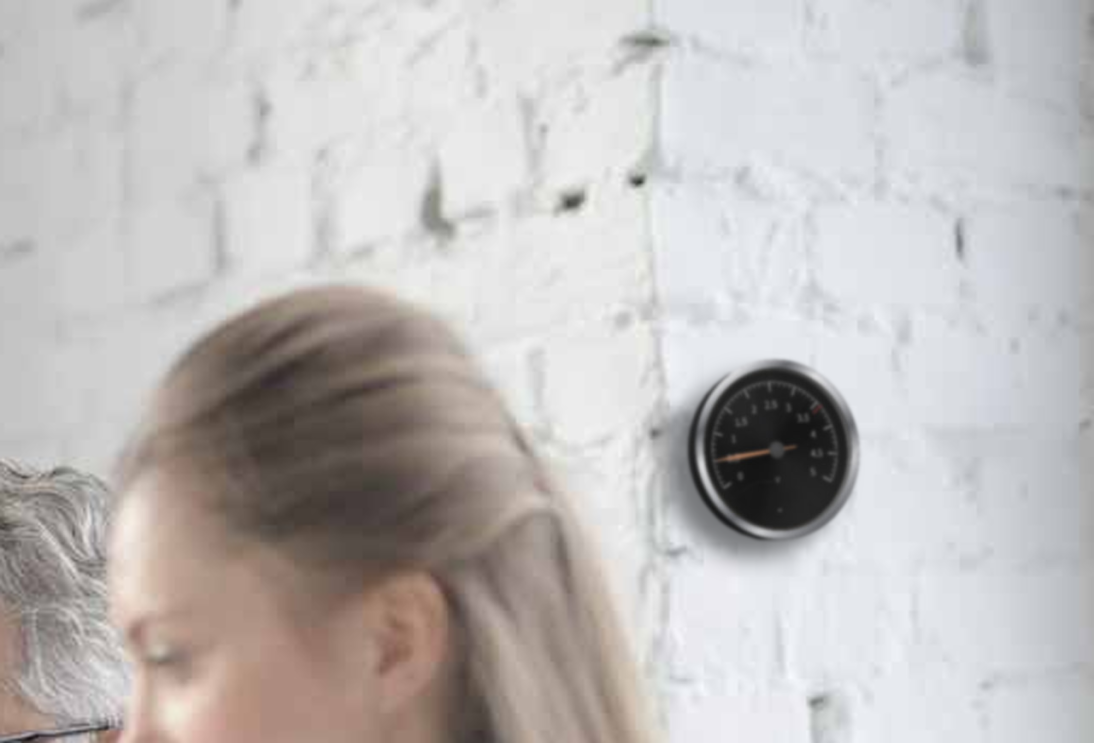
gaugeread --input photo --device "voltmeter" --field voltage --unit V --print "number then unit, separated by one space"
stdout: 0.5 V
